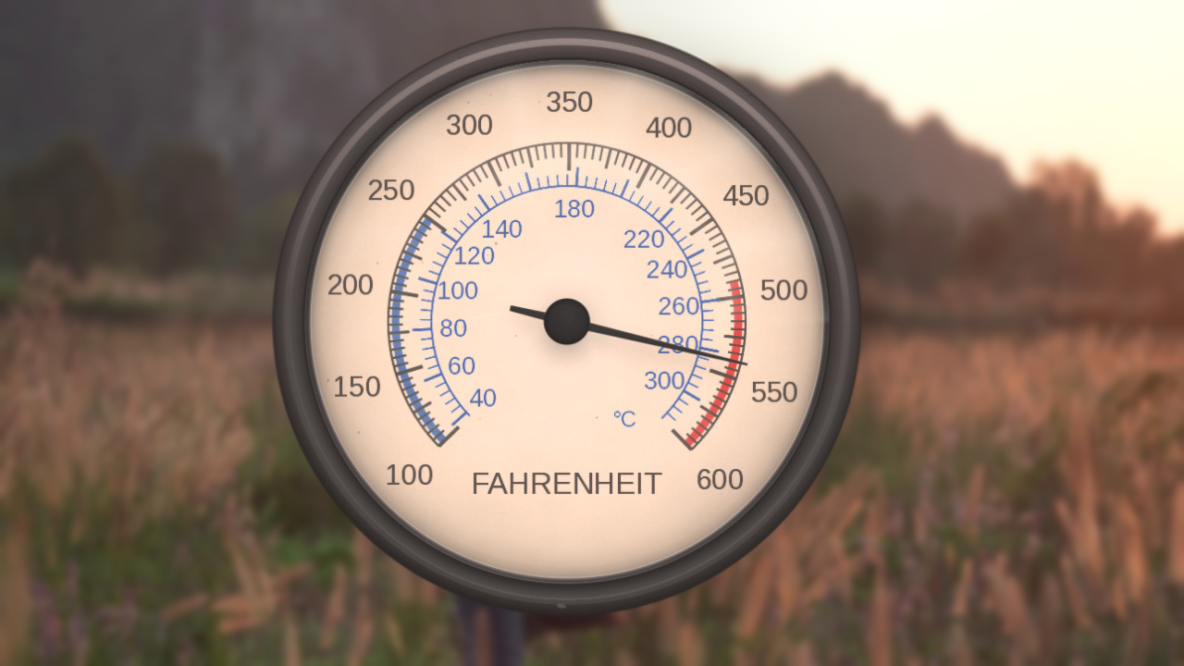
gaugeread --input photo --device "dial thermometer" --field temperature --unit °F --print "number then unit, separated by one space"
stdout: 540 °F
